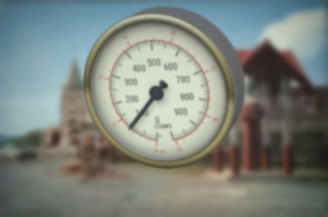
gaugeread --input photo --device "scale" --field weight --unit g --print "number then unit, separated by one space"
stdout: 100 g
